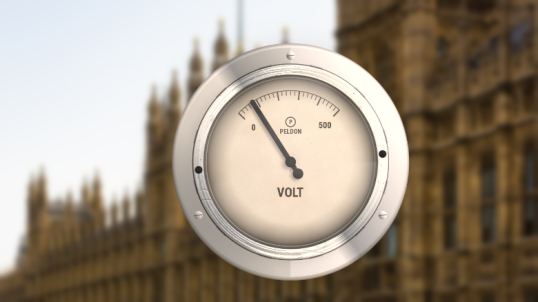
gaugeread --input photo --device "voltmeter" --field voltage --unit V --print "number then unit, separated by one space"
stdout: 80 V
